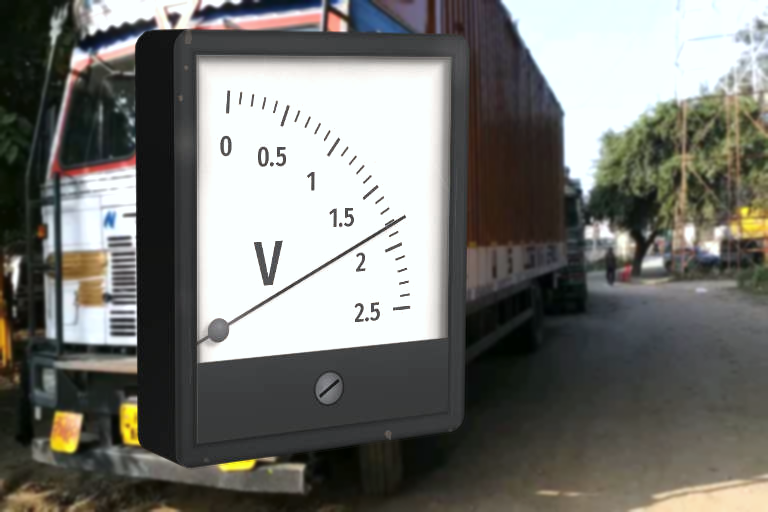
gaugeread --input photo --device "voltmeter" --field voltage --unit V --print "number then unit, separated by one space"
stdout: 1.8 V
